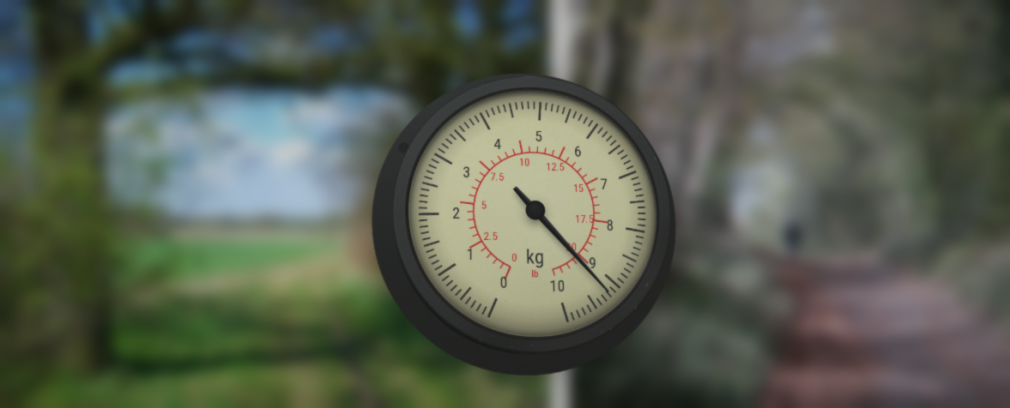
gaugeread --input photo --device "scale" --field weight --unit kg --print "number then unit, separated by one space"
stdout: 9.2 kg
